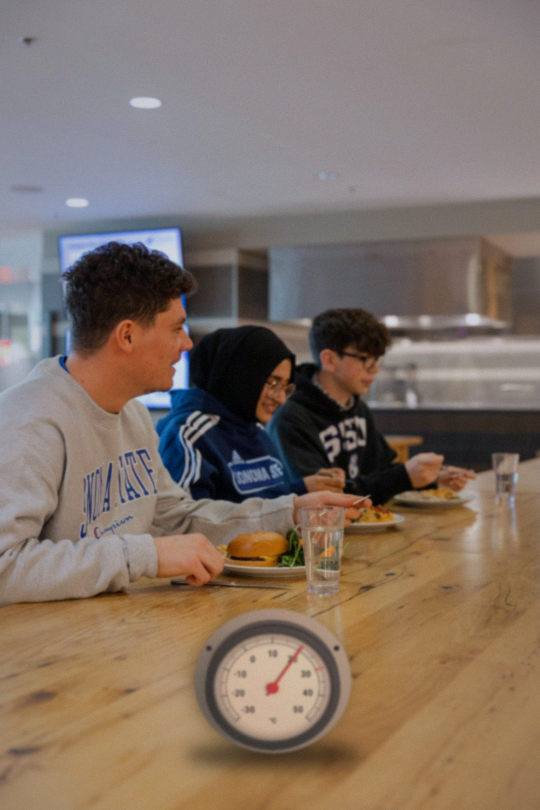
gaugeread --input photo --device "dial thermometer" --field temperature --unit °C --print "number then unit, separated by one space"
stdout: 20 °C
